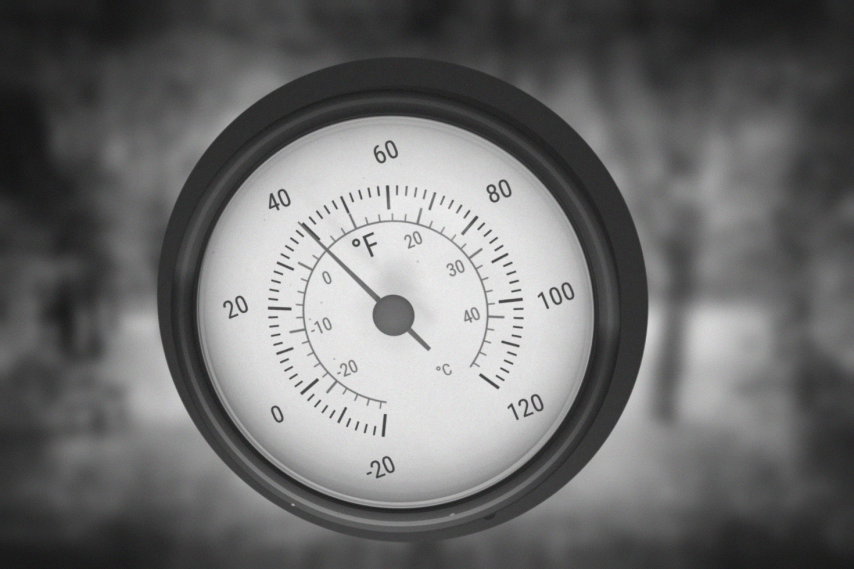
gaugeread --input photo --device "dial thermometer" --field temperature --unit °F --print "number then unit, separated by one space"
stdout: 40 °F
